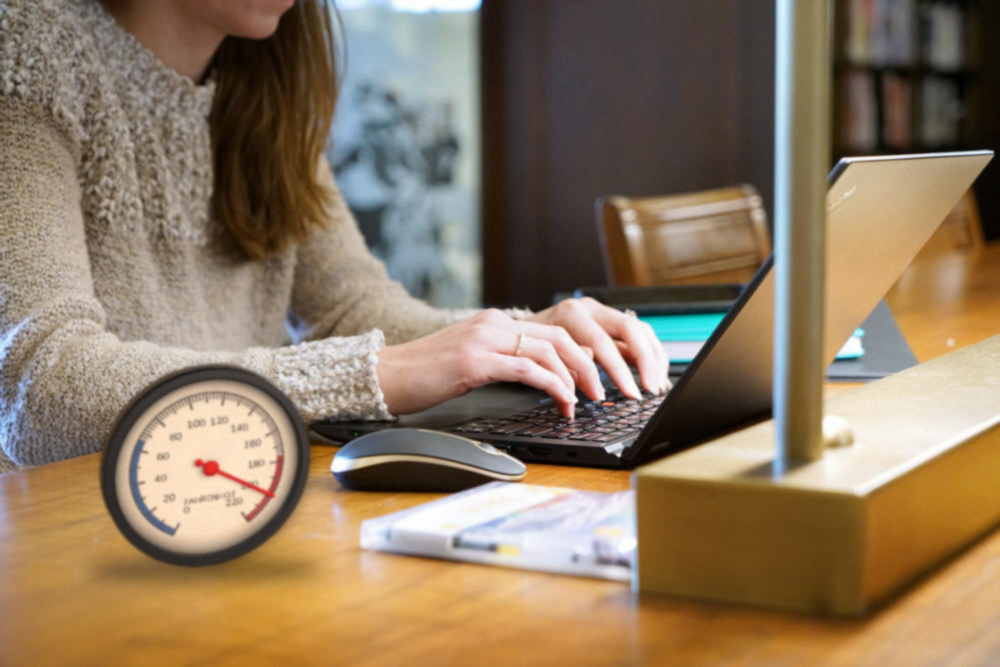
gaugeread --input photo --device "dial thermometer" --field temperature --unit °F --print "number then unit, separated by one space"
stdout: 200 °F
